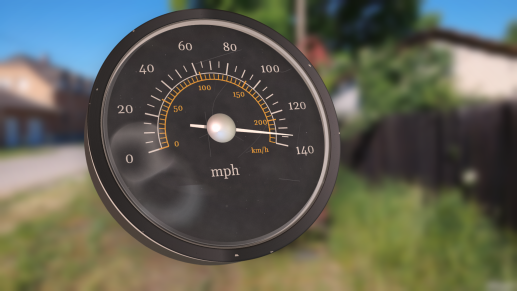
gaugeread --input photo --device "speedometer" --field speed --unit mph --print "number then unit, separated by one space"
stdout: 135 mph
